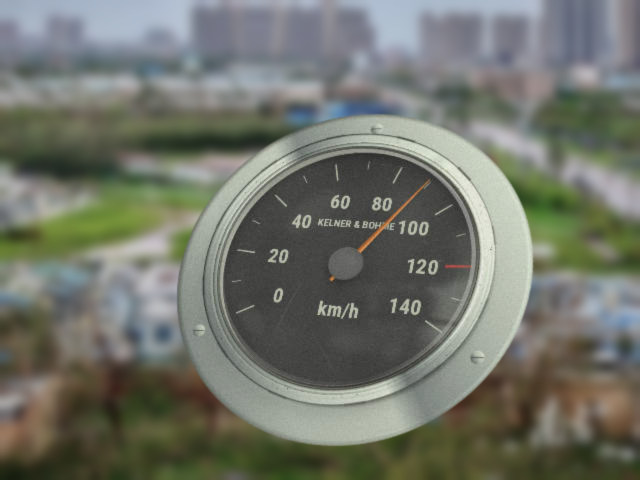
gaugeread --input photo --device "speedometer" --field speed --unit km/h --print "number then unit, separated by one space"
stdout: 90 km/h
